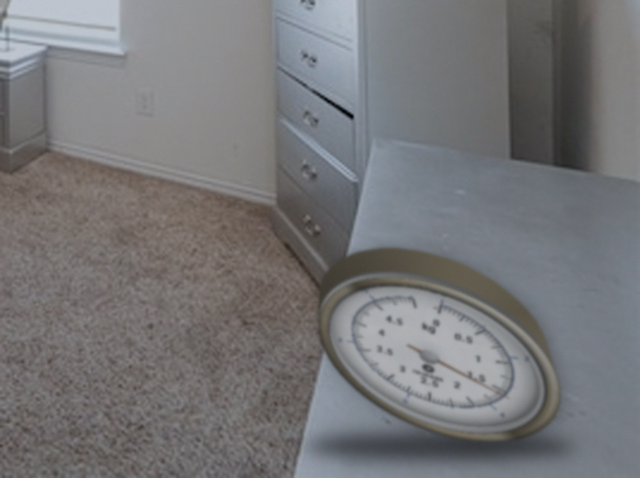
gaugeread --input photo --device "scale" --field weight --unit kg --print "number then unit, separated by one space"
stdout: 1.5 kg
